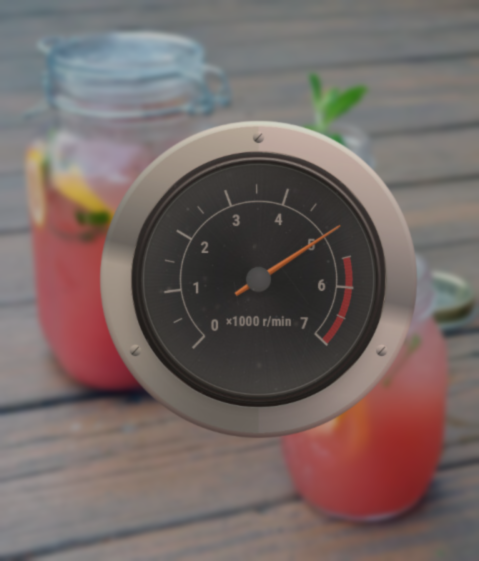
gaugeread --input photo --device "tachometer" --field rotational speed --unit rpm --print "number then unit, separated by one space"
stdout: 5000 rpm
